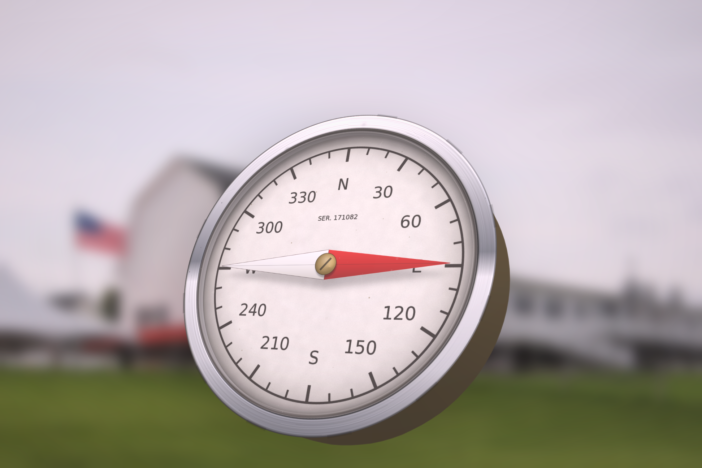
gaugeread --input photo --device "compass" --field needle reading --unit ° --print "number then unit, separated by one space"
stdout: 90 °
